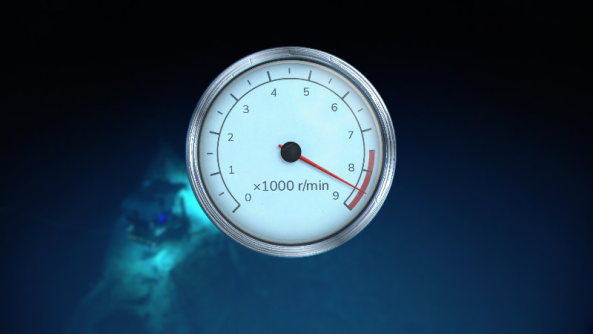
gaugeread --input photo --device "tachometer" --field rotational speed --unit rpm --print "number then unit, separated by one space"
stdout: 8500 rpm
